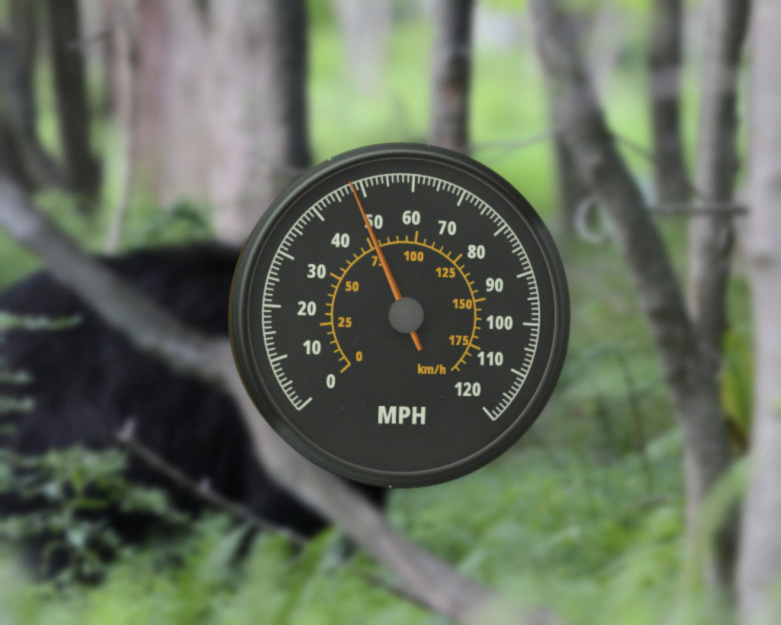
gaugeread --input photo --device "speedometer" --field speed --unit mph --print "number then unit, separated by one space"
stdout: 48 mph
